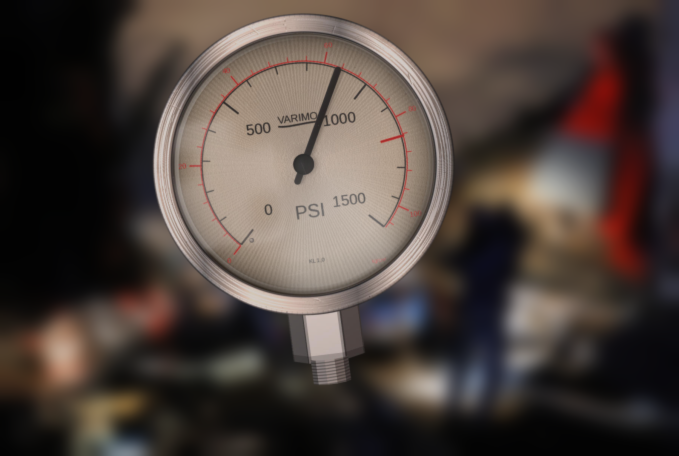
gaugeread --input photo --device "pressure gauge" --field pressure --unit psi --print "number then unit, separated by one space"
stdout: 900 psi
